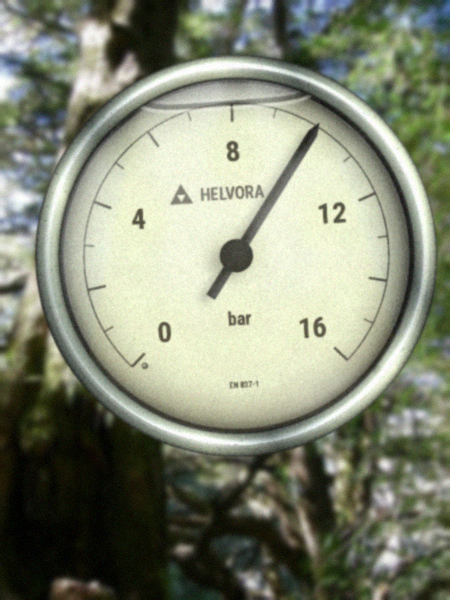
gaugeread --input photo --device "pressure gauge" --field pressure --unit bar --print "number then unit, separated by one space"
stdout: 10 bar
